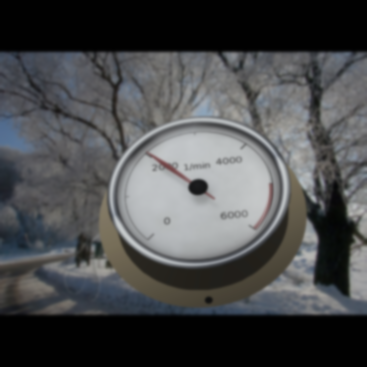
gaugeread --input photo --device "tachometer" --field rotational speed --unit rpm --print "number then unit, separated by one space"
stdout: 2000 rpm
